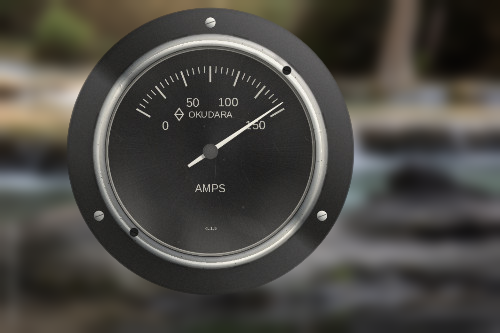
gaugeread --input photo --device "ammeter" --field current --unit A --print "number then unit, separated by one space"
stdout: 145 A
